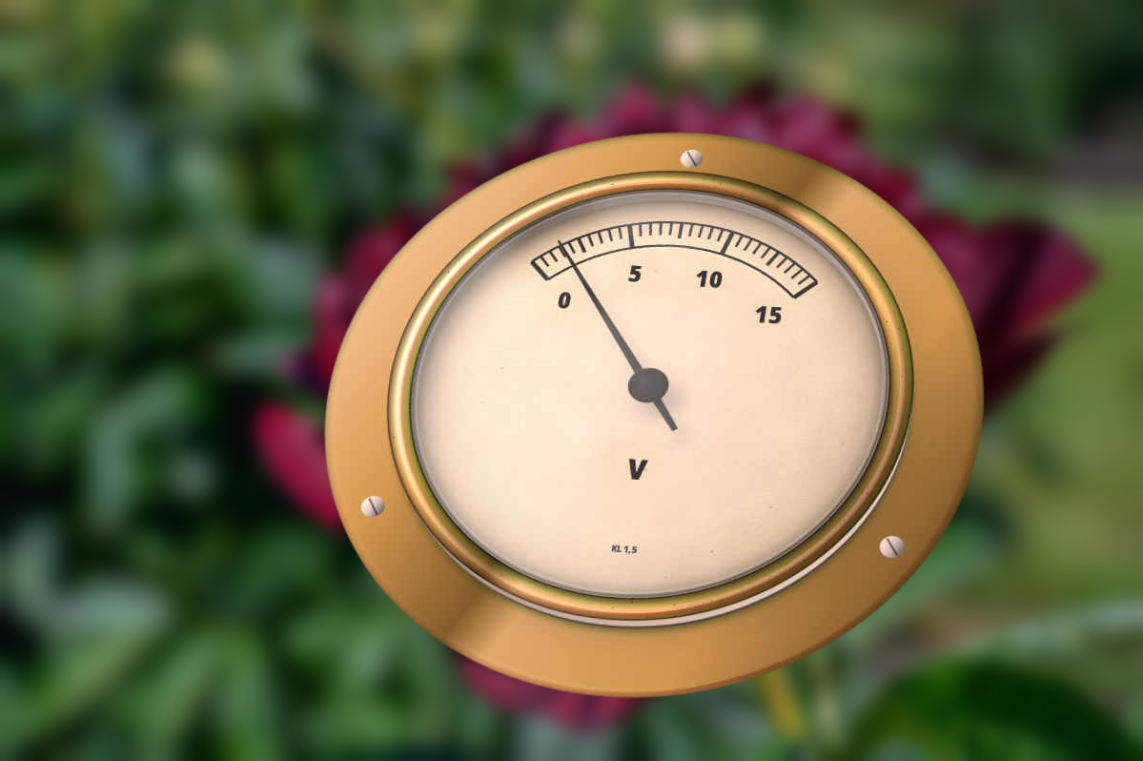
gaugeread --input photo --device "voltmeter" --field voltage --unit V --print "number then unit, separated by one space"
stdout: 1.5 V
